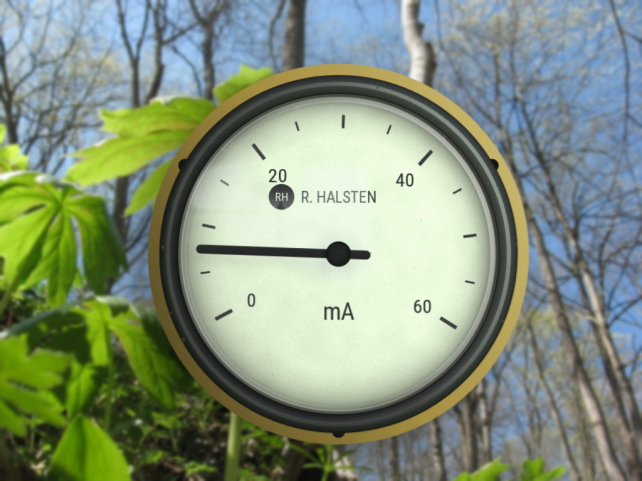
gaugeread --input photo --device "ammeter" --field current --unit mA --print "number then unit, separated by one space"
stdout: 7.5 mA
